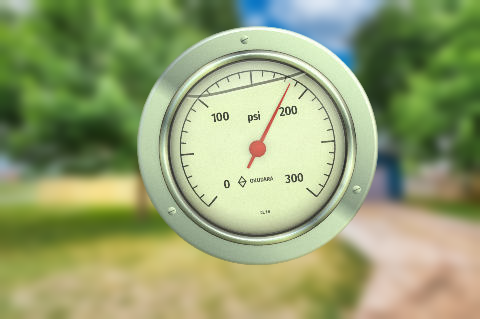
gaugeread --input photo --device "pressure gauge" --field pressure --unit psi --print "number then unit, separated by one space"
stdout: 185 psi
